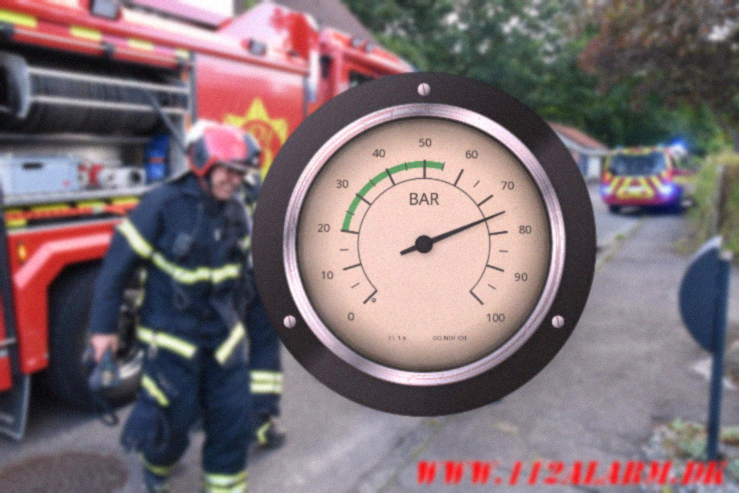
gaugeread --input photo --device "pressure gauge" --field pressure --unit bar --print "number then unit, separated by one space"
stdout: 75 bar
